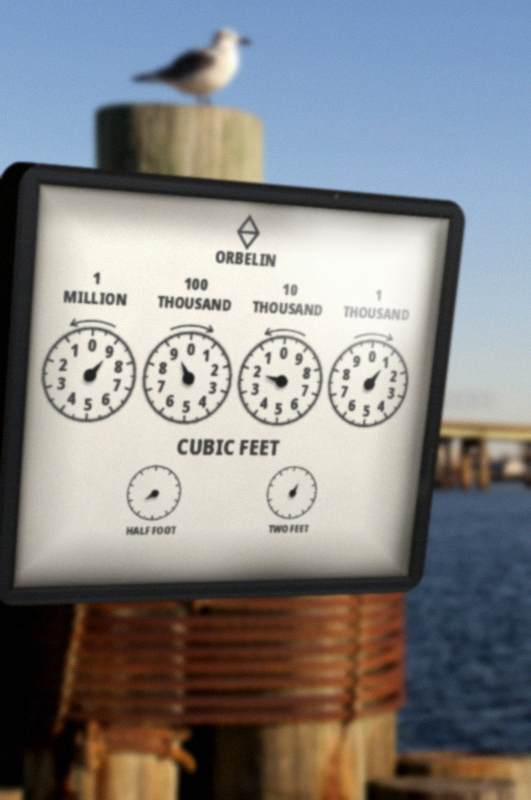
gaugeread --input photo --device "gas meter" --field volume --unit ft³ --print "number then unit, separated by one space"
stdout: 892100 ft³
